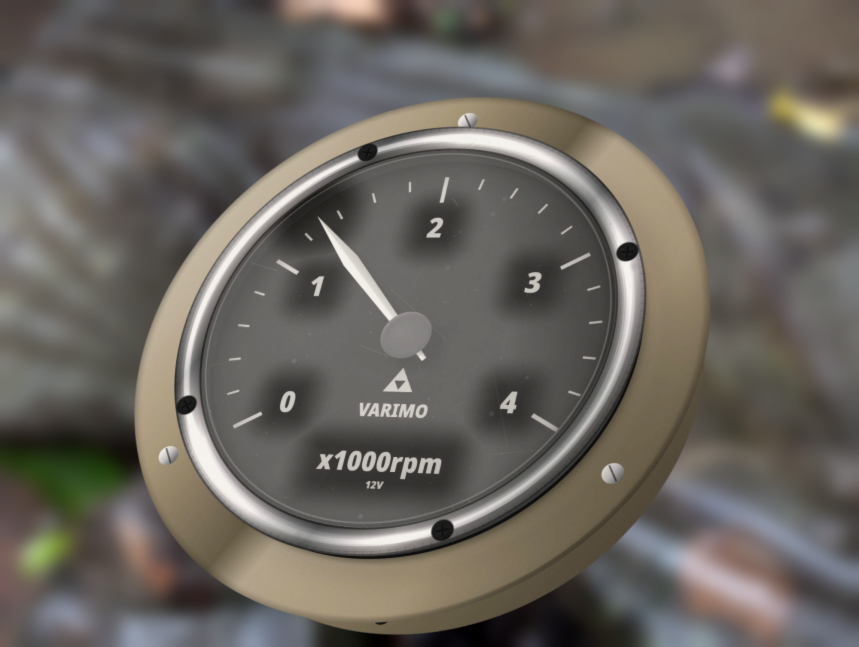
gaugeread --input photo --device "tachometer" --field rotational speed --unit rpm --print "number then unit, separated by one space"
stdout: 1300 rpm
